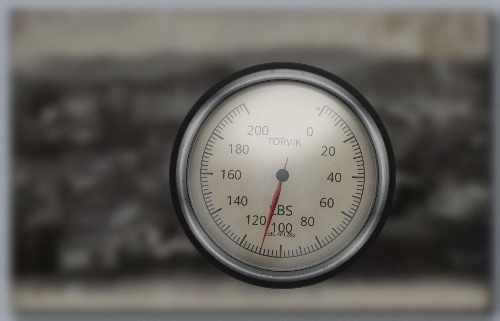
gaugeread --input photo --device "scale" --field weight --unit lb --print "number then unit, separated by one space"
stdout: 110 lb
